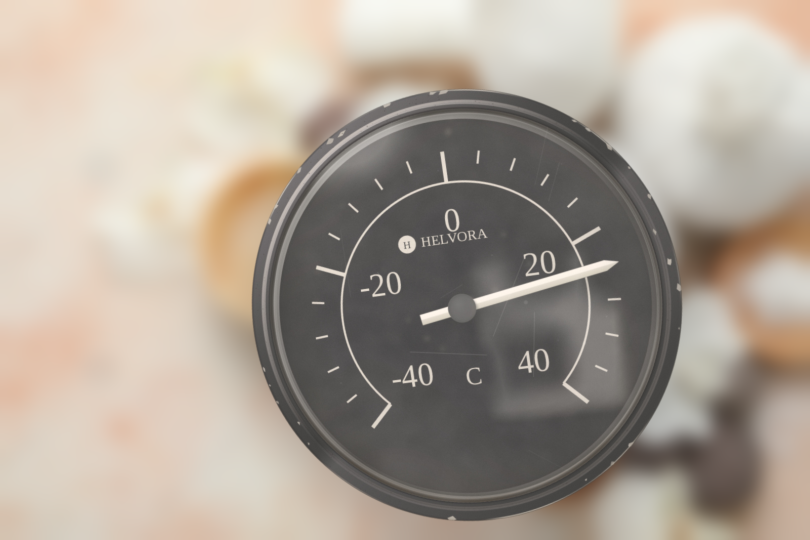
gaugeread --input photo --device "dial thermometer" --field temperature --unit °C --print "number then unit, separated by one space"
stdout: 24 °C
